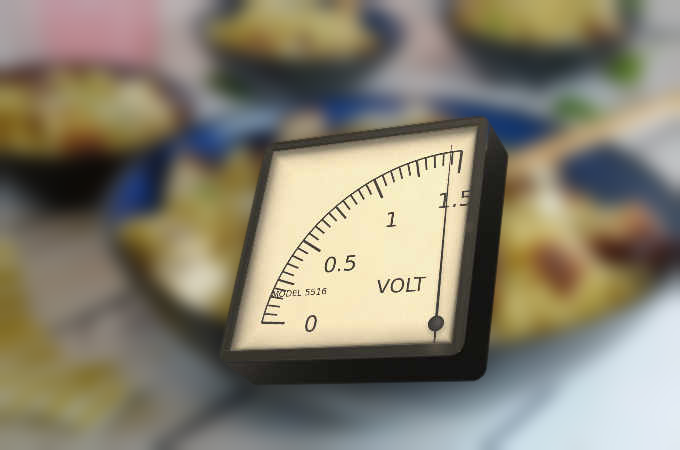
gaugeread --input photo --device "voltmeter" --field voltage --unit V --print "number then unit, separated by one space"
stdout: 1.45 V
